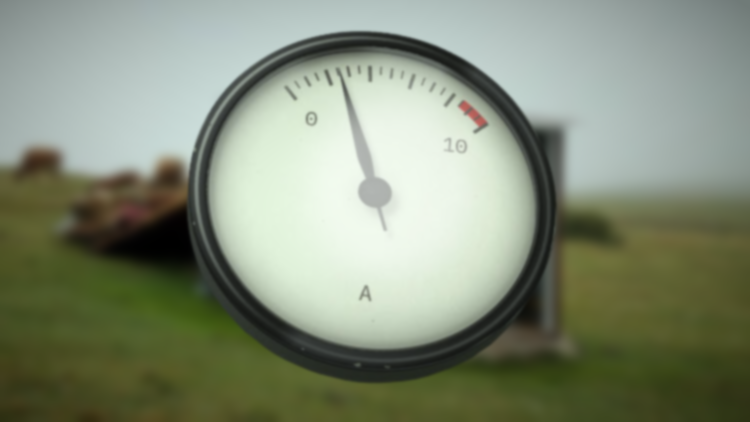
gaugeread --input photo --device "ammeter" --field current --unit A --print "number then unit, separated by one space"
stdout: 2.5 A
